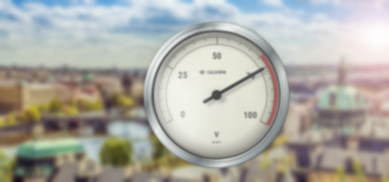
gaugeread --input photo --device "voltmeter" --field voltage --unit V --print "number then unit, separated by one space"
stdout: 75 V
